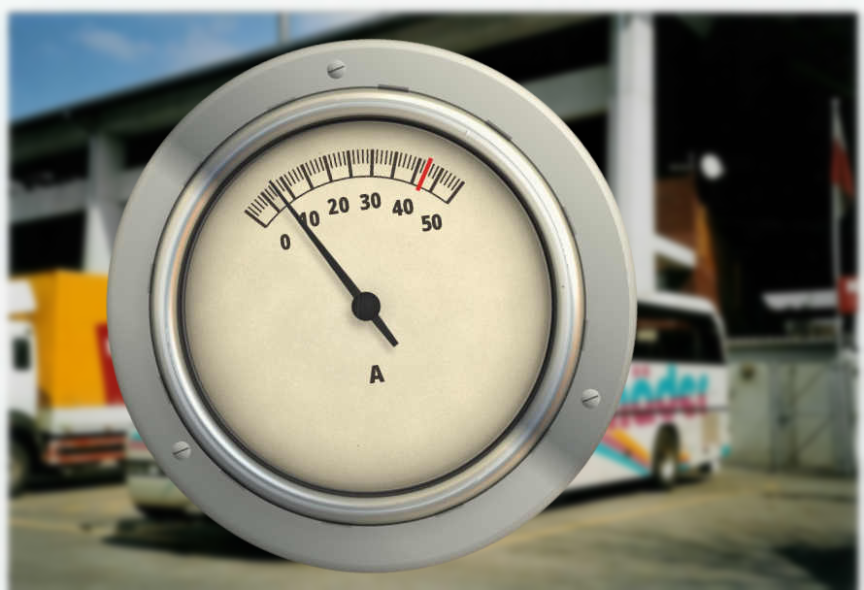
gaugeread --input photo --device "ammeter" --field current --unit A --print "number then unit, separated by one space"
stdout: 8 A
